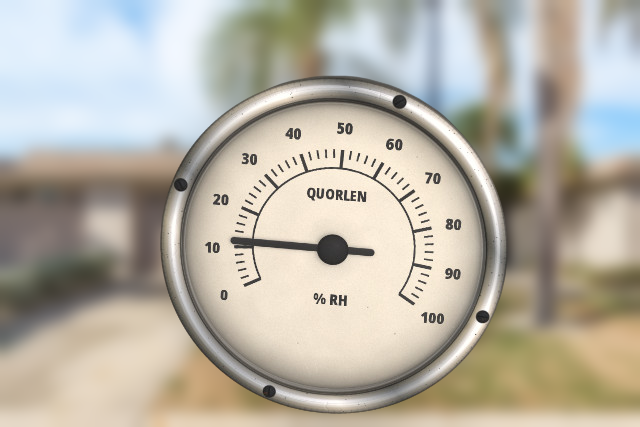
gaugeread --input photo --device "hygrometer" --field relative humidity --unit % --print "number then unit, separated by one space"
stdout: 12 %
